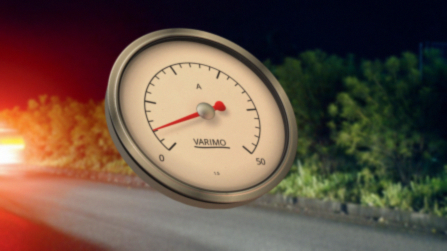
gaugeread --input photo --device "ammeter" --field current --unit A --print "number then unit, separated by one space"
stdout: 4 A
